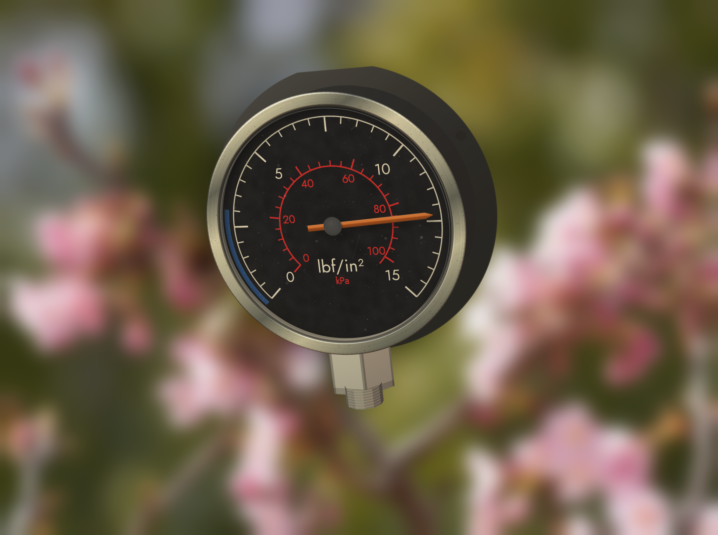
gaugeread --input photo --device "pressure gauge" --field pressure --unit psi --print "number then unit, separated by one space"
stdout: 12.25 psi
